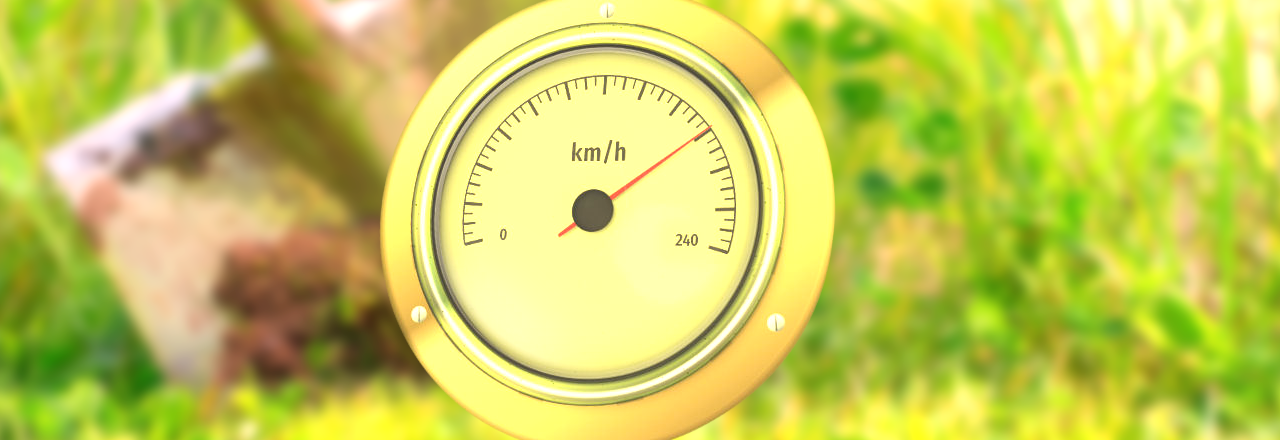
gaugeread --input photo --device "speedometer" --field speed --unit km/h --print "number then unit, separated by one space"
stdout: 180 km/h
